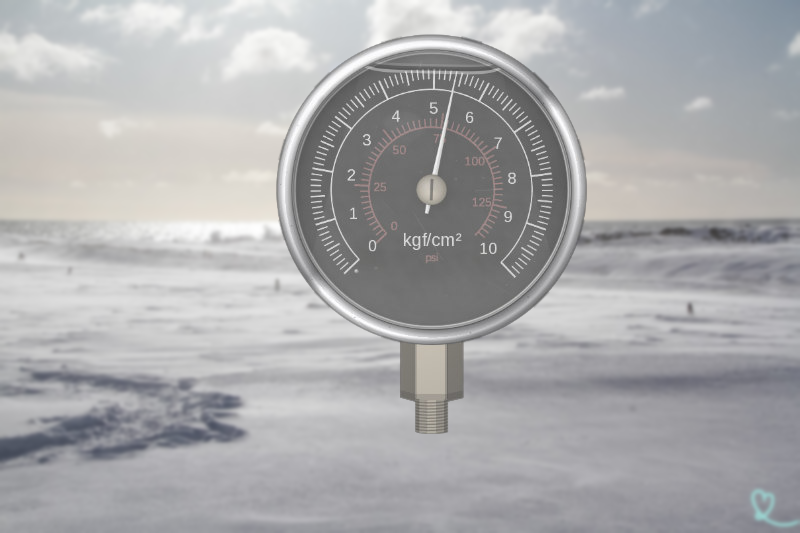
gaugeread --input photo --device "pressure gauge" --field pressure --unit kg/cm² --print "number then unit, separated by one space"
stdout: 5.4 kg/cm²
